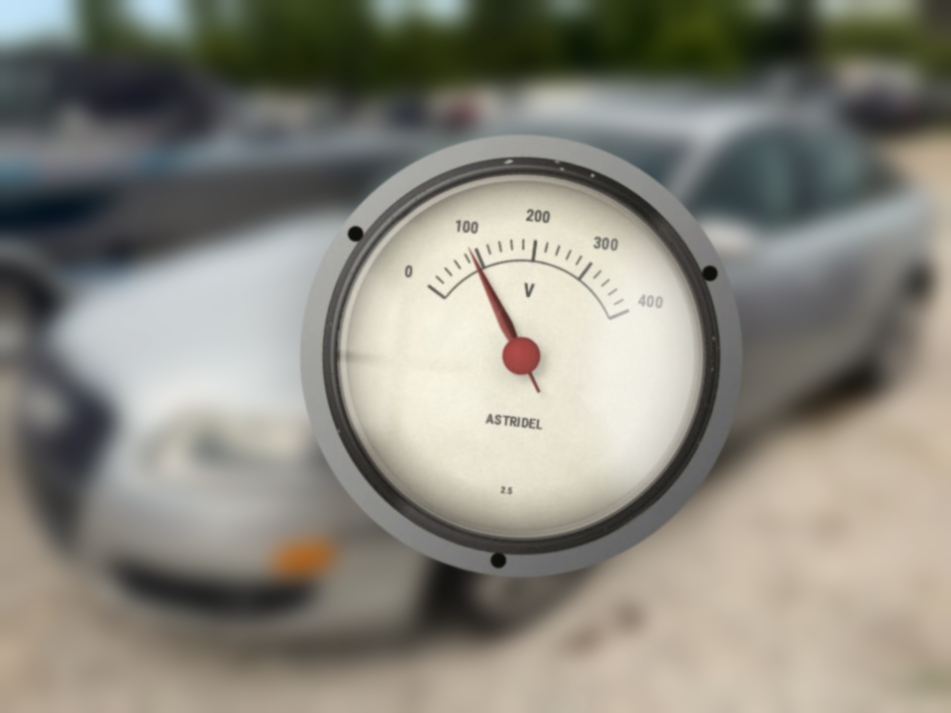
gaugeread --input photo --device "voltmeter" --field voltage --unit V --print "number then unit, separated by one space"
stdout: 90 V
